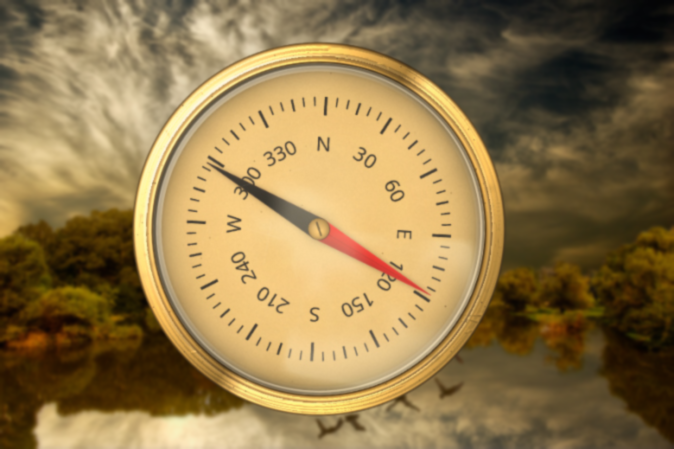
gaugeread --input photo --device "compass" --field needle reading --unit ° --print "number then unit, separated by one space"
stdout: 117.5 °
